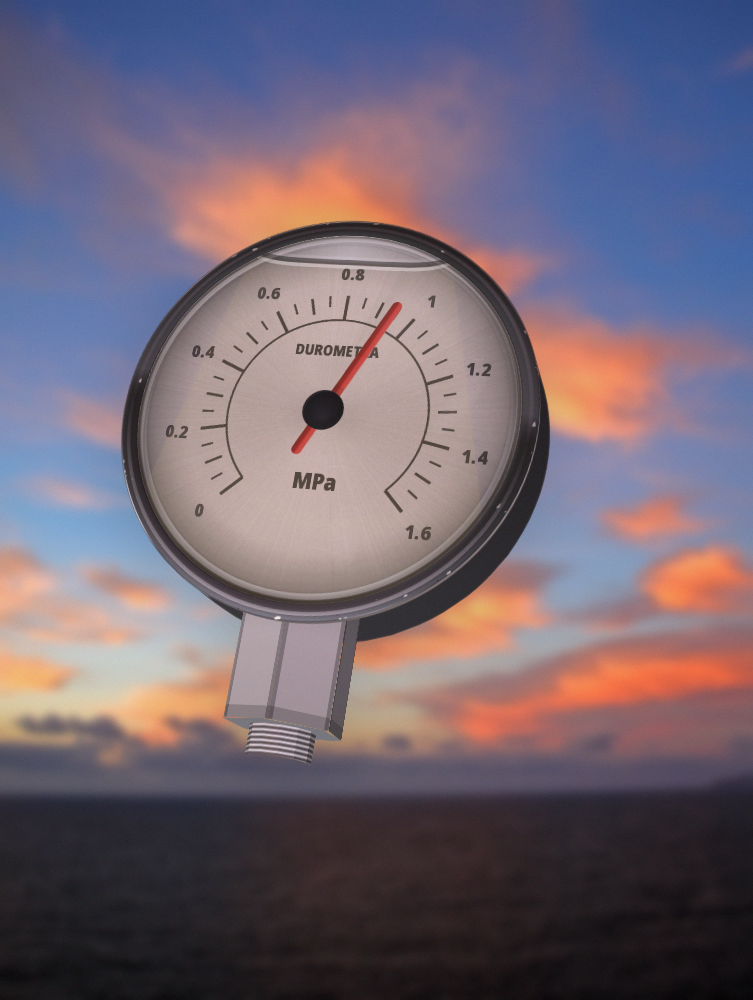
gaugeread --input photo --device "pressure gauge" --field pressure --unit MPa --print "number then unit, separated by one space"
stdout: 0.95 MPa
